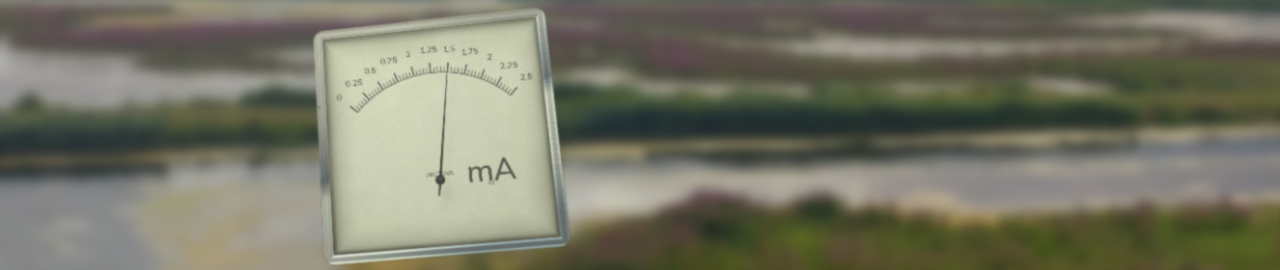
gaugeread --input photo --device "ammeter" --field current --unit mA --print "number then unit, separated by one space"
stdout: 1.5 mA
